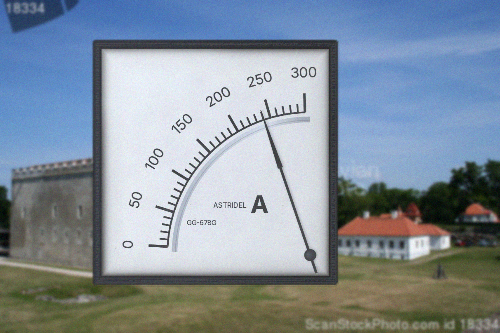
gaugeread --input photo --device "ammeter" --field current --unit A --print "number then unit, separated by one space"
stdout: 240 A
